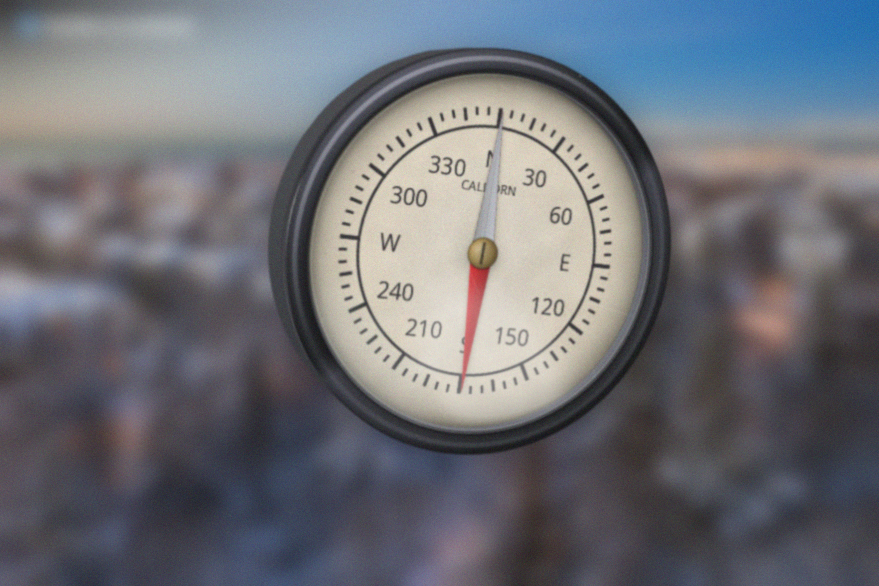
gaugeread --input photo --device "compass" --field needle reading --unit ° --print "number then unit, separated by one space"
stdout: 180 °
